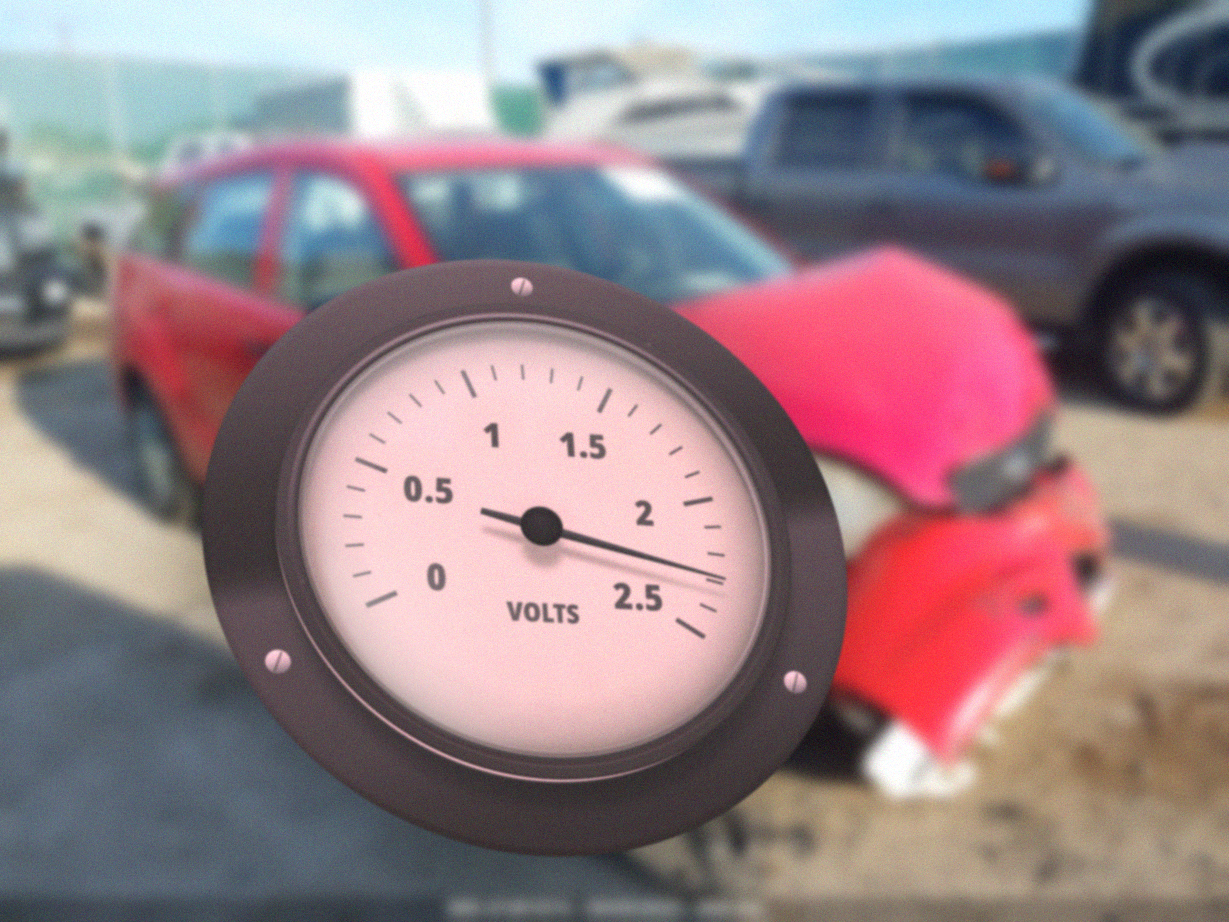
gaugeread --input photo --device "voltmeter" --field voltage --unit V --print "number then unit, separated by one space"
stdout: 2.3 V
